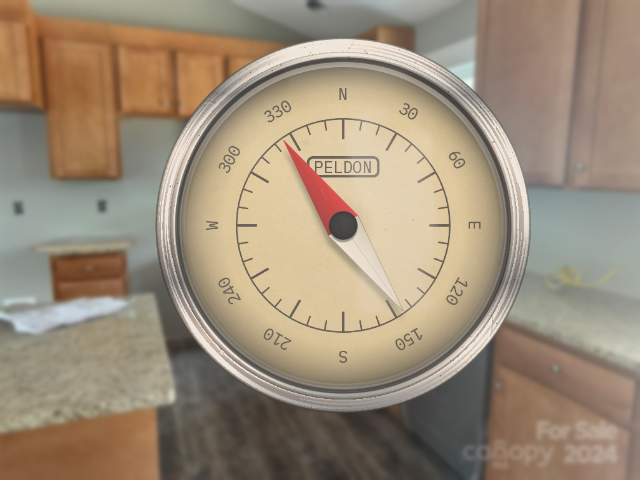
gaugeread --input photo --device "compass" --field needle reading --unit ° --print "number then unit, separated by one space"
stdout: 325 °
